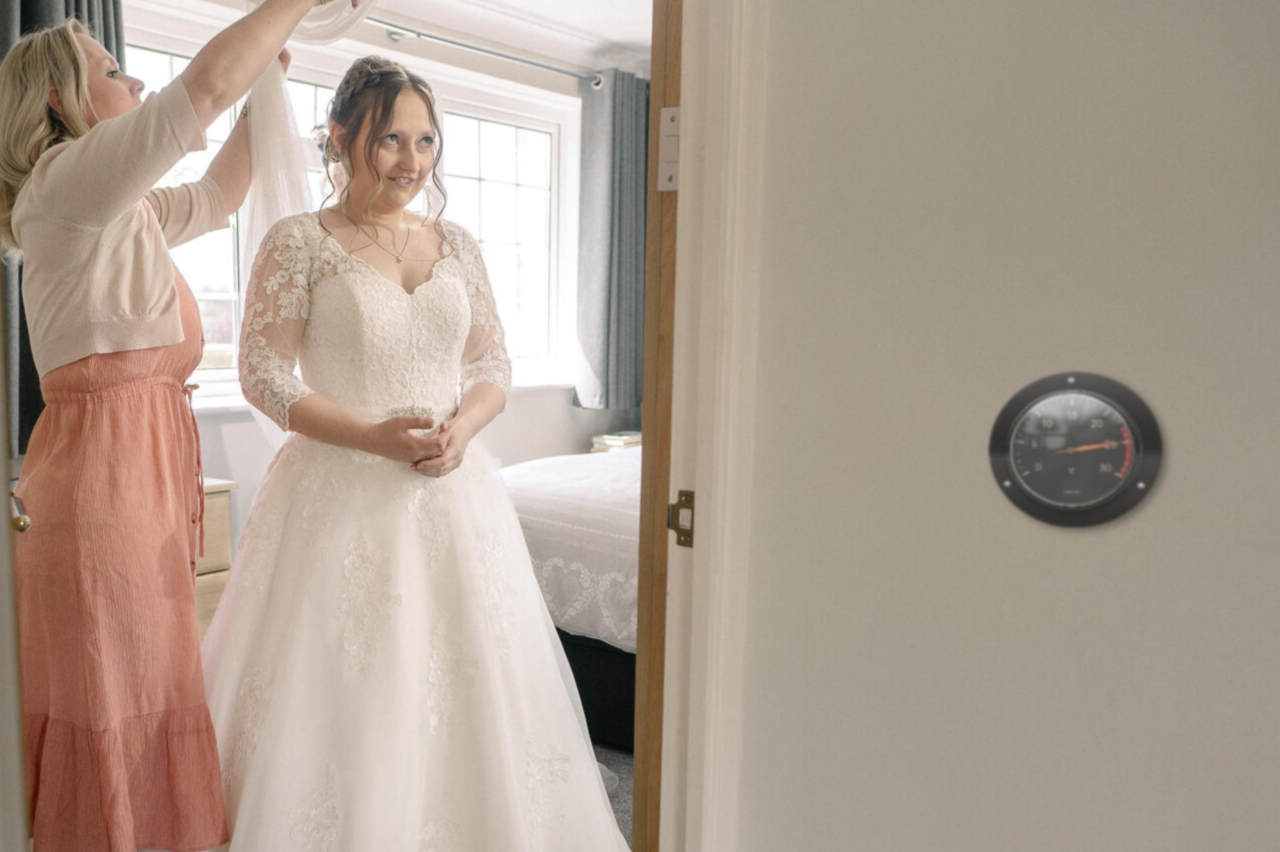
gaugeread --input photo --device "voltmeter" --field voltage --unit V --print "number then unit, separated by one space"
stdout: 25 V
